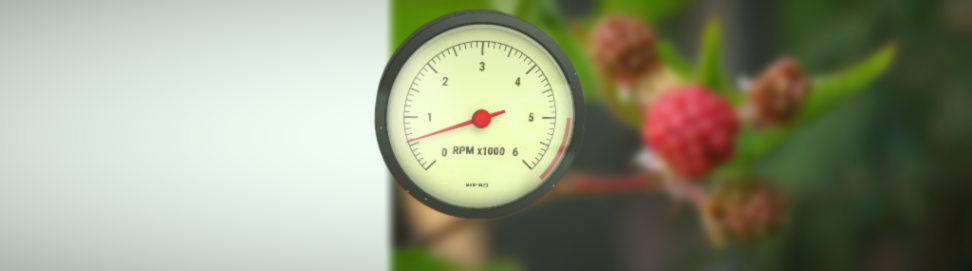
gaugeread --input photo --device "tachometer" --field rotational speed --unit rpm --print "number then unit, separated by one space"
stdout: 600 rpm
